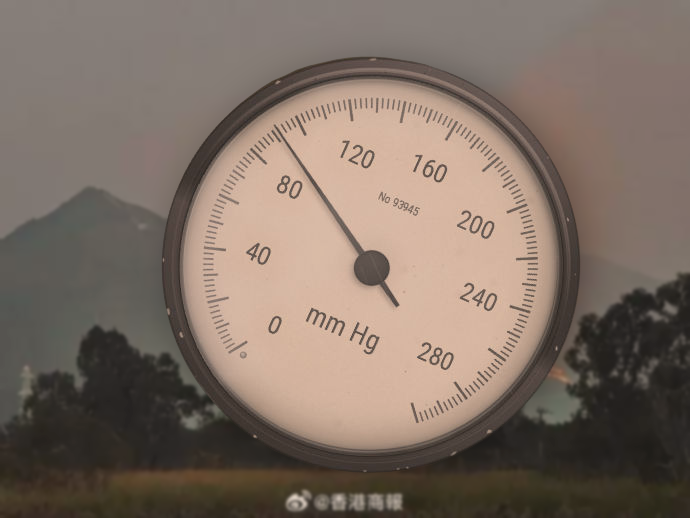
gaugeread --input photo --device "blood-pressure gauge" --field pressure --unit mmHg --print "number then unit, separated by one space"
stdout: 92 mmHg
